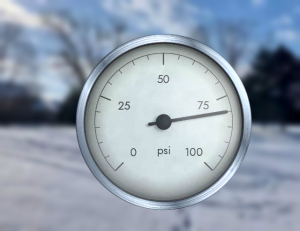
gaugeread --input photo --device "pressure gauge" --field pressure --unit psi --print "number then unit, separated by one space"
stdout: 80 psi
